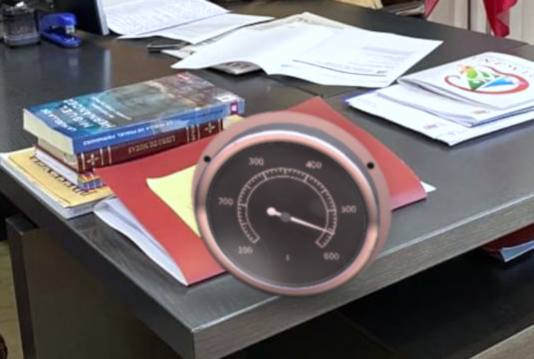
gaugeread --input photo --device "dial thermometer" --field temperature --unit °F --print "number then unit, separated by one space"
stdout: 550 °F
